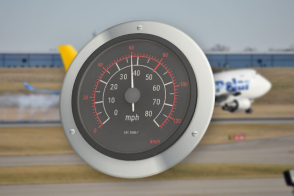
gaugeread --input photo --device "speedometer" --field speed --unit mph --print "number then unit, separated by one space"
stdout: 37.5 mph
